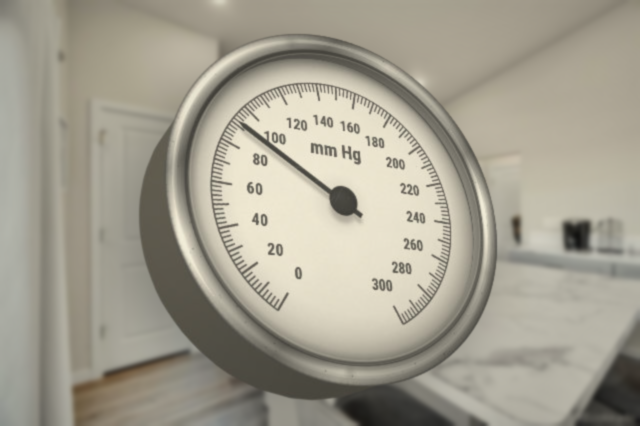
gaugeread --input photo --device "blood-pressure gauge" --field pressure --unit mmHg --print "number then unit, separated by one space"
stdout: 90 mmHg
